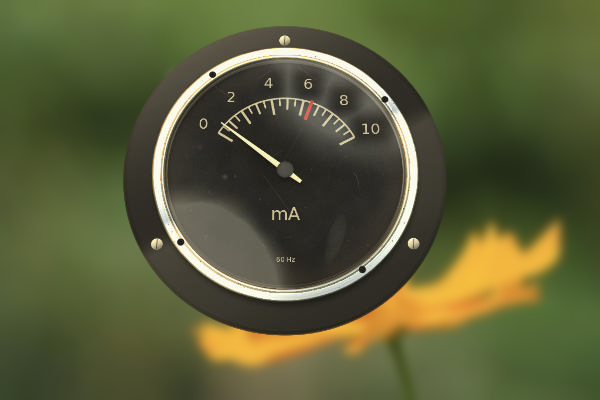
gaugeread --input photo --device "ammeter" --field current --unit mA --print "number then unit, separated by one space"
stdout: 0.5 mA
